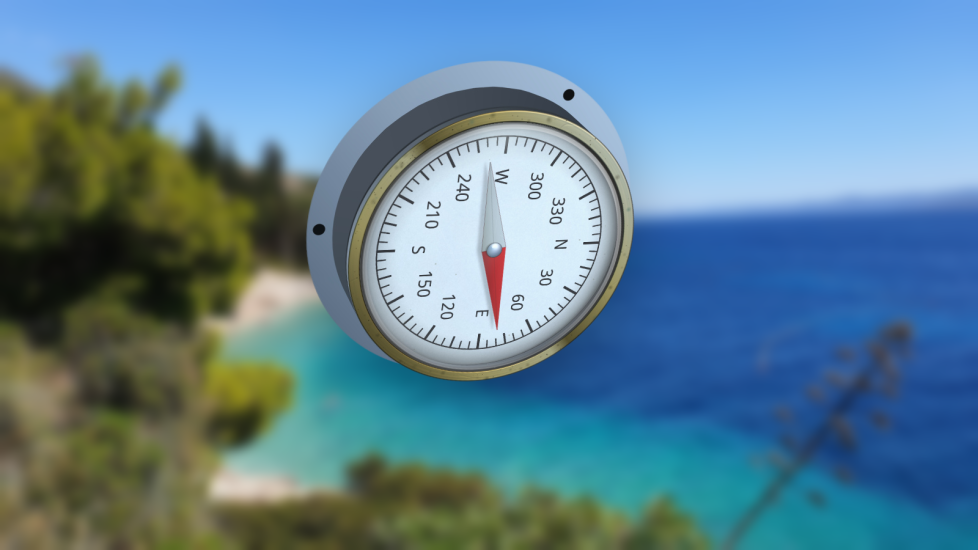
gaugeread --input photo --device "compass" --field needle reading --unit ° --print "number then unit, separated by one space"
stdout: 80 °
